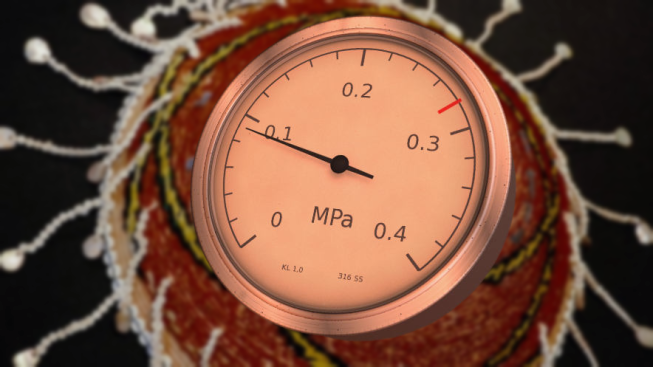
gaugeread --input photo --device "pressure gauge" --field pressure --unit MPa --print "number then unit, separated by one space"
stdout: 0.09 MPa
